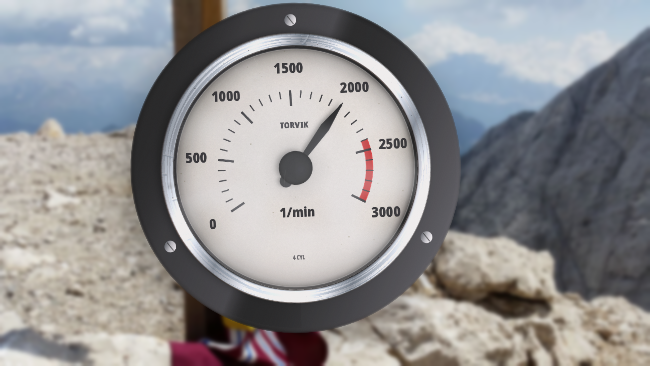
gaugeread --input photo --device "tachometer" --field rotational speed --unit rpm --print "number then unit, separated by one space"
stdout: 2000 rpm
